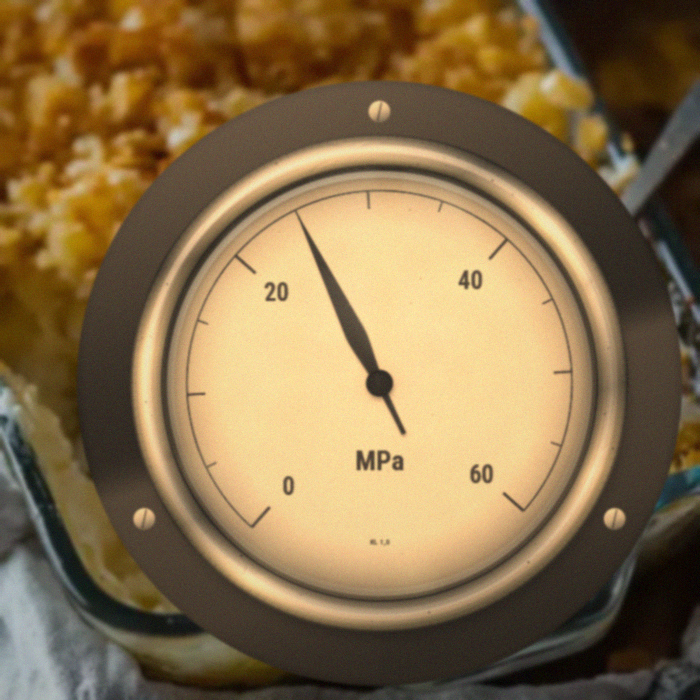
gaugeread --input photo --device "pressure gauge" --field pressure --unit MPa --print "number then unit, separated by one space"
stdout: 25 MPa
